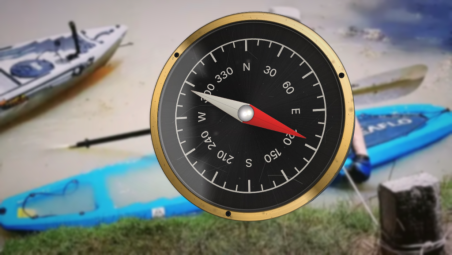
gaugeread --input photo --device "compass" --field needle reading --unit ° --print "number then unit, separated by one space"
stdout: 115 °
